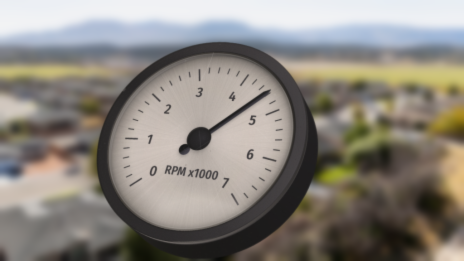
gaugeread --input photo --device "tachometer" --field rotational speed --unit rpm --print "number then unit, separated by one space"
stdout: 4600 rpm
